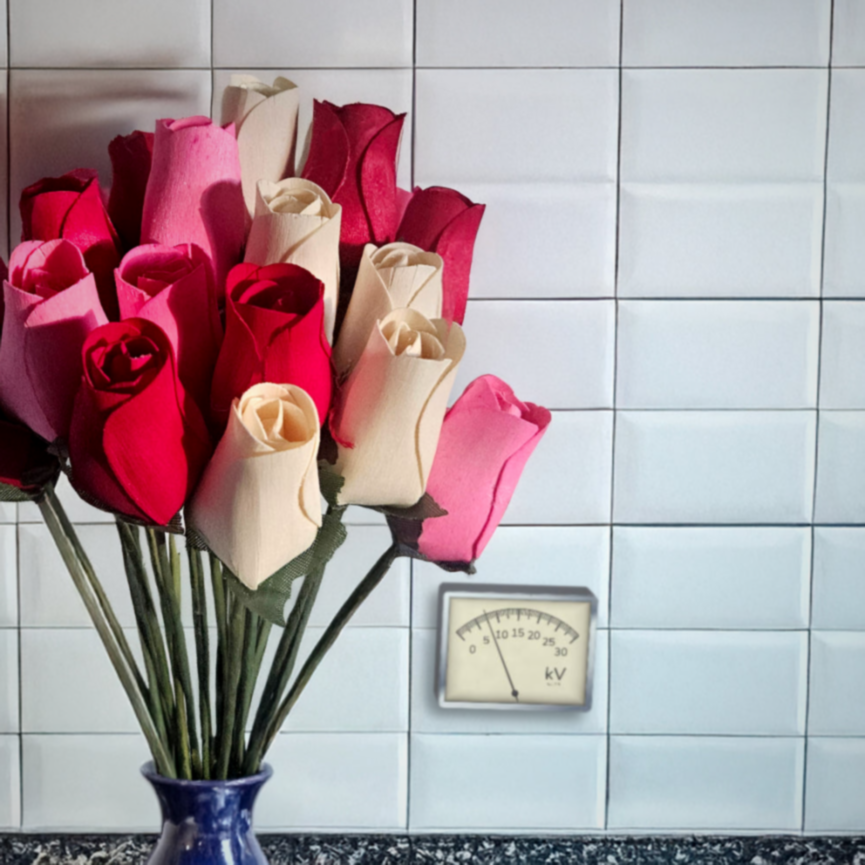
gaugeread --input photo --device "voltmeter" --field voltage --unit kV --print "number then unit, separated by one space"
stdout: 7.5 kV
